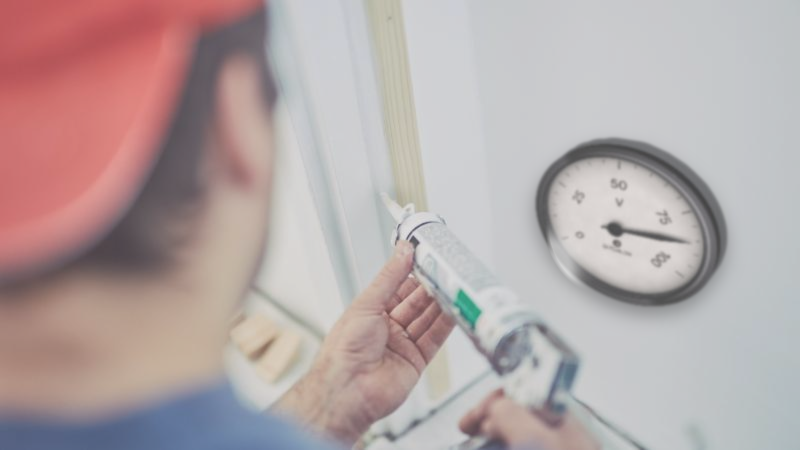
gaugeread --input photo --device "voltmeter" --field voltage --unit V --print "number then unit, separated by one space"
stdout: 85 V
